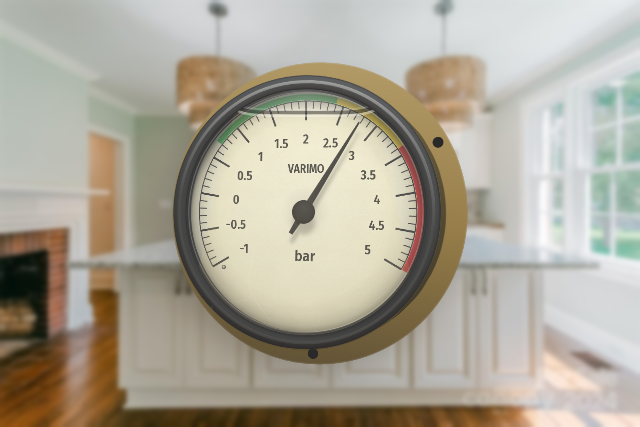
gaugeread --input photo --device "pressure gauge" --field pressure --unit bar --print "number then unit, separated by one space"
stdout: 2.8 bar
